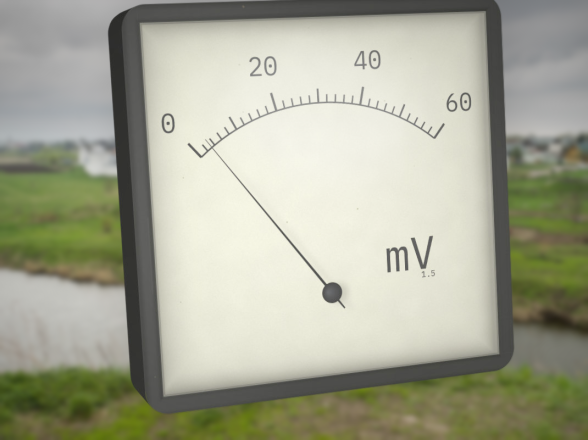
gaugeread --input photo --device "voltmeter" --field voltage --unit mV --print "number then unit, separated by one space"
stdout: 3 mV
